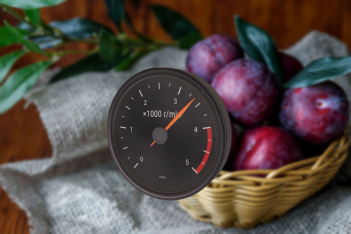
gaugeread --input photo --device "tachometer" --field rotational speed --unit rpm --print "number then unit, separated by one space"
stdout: 3375 rpm
